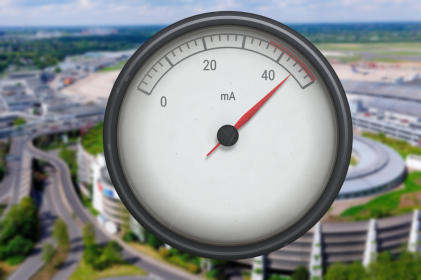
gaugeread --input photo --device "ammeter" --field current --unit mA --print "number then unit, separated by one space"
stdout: 45 mA
